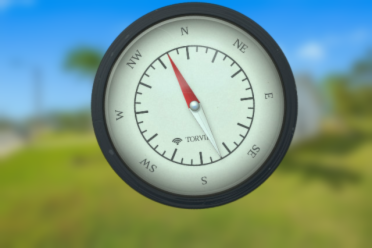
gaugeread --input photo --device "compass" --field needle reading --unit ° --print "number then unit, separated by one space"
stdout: 340 °
